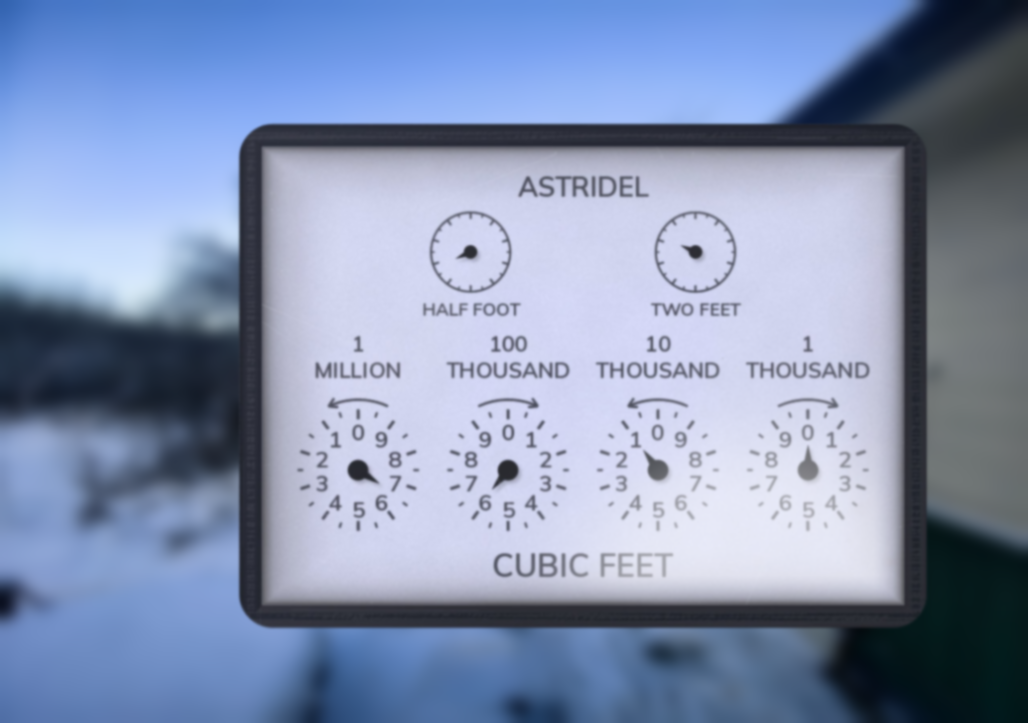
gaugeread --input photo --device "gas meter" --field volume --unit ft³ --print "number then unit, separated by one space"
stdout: 661000 ft³
